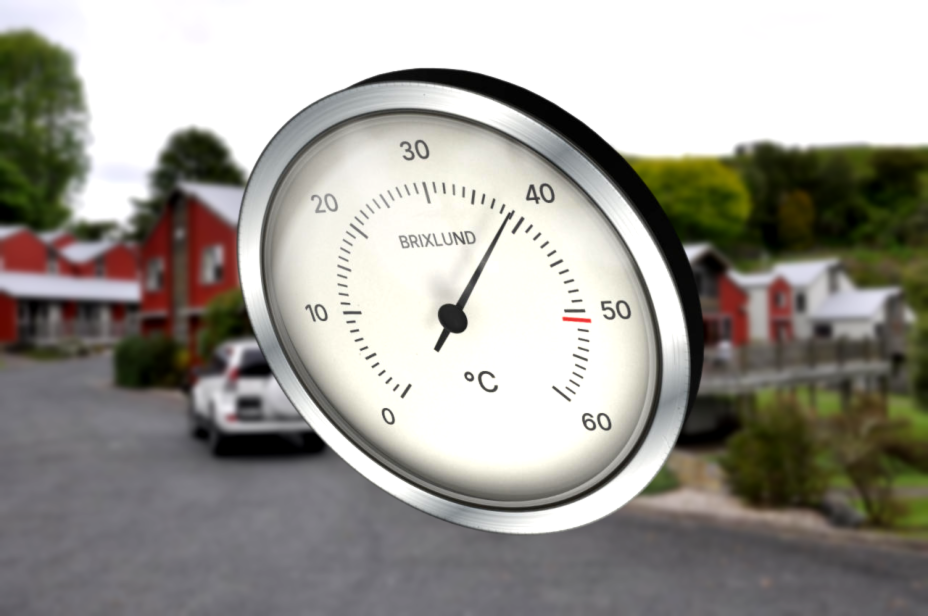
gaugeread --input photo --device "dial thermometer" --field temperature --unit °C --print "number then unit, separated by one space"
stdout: 39 °C
